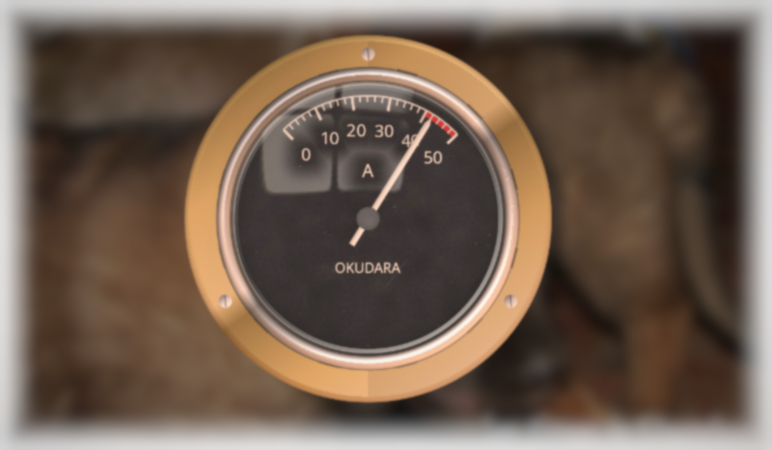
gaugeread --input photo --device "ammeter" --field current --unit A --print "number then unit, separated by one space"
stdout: 42 A
